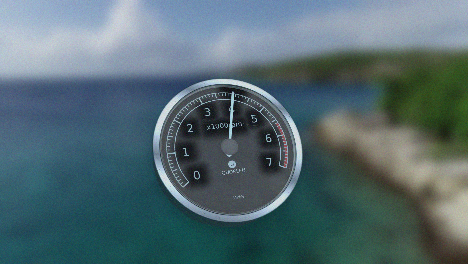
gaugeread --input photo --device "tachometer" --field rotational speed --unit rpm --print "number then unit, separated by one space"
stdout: 4000 rpm
